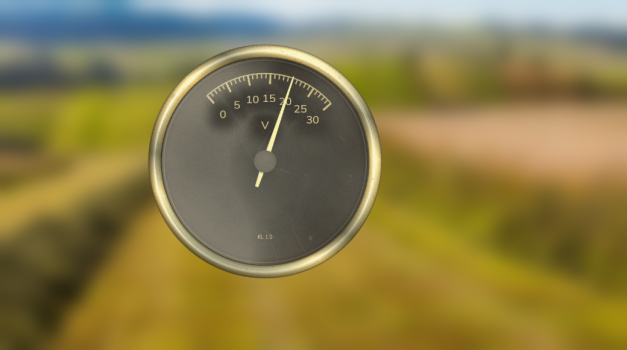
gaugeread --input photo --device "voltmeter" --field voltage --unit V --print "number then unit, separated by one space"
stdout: 20 V
